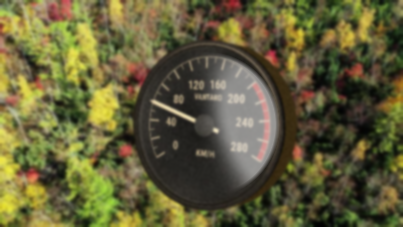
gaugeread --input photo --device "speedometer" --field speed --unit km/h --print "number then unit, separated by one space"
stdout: 60 km/h
